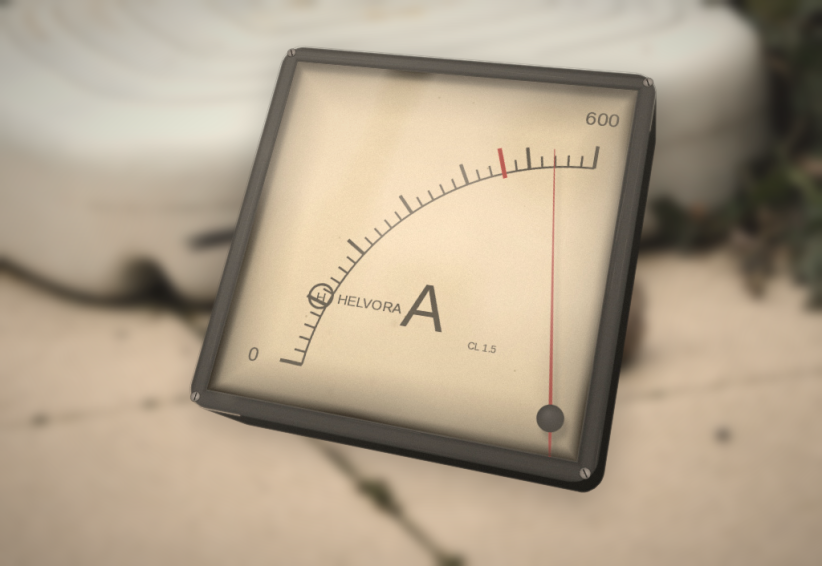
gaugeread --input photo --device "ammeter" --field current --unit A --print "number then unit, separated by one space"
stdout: 540 A
